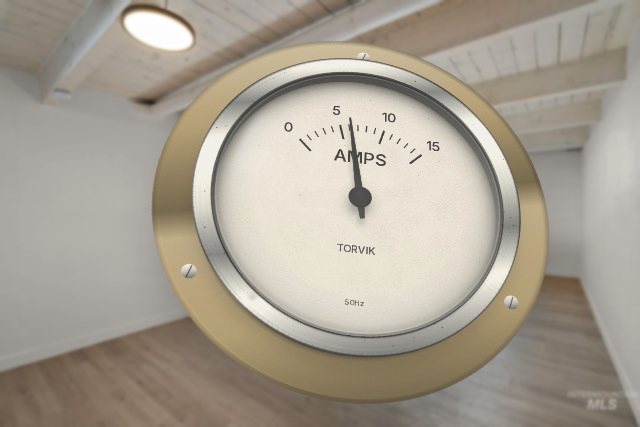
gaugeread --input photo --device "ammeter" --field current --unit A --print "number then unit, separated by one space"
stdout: 6 A
